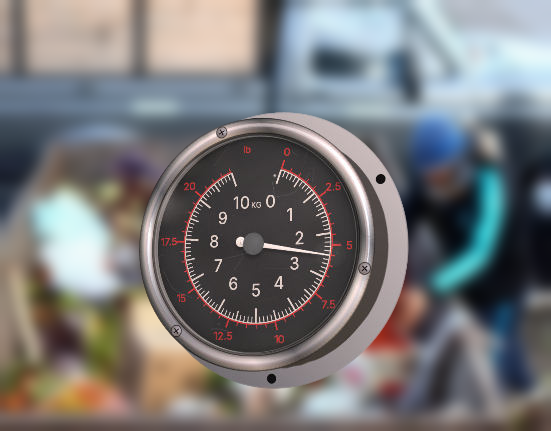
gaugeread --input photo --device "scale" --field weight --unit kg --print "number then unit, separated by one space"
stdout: 2.5 kg
